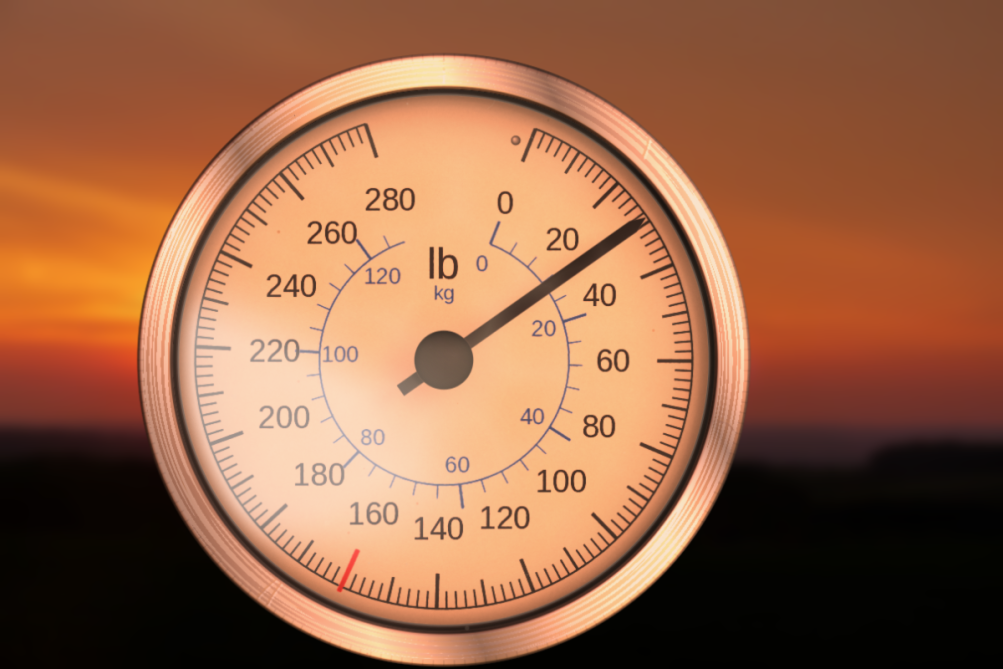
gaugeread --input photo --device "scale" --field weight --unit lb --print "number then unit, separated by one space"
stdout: 29 lb
